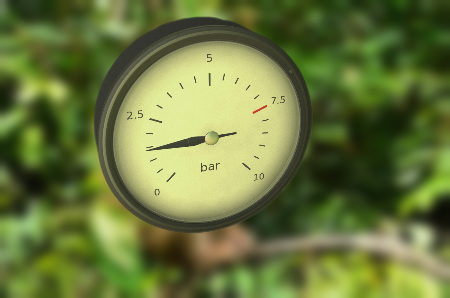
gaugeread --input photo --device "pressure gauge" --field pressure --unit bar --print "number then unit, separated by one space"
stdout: 1.5 bar
